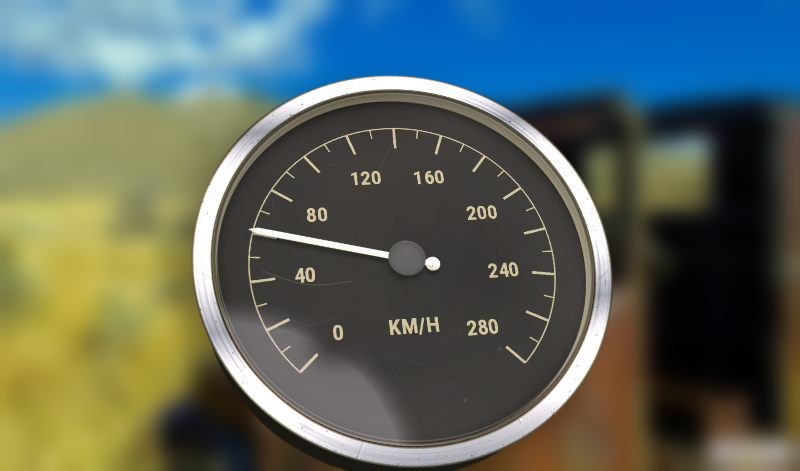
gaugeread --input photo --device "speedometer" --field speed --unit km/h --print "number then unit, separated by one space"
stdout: 60 km/h
